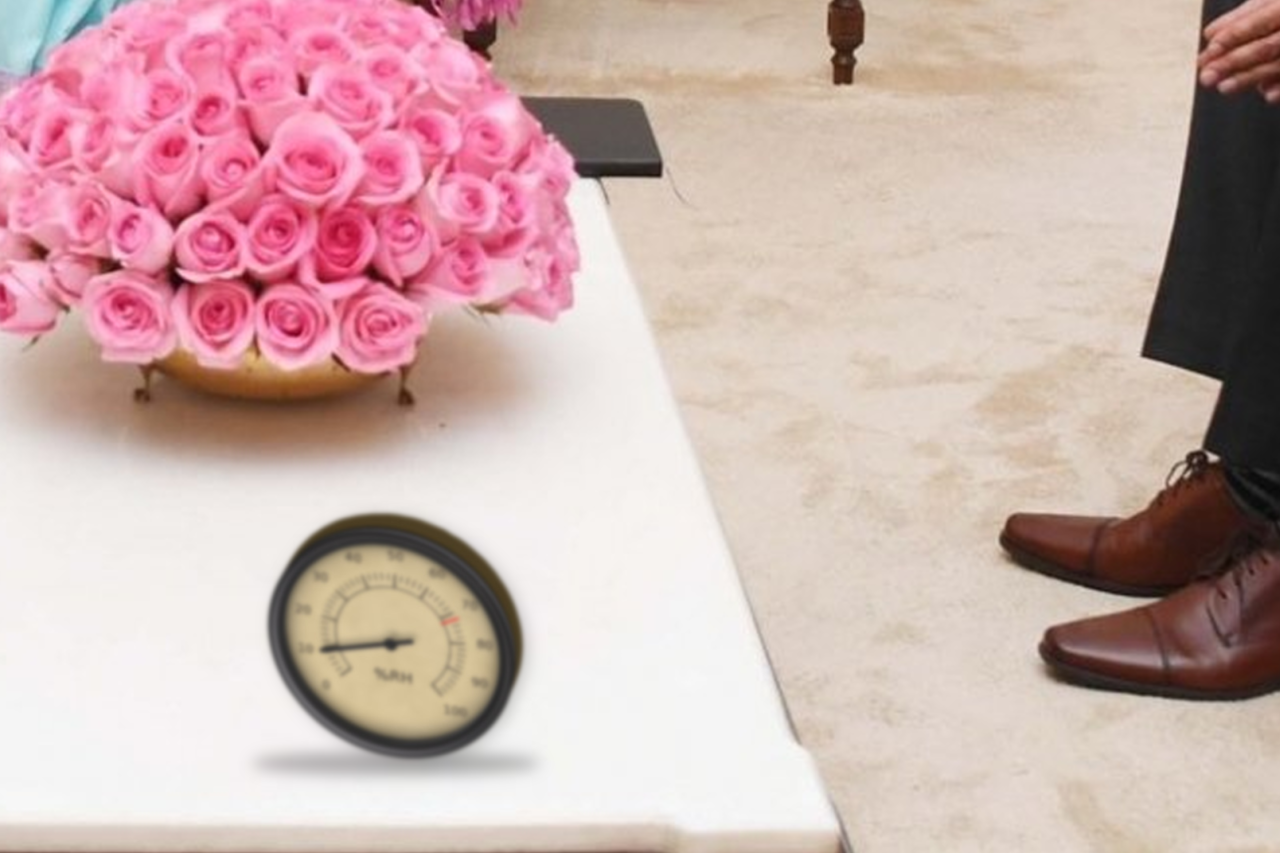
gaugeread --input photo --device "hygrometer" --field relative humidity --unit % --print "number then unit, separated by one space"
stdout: 10 %
